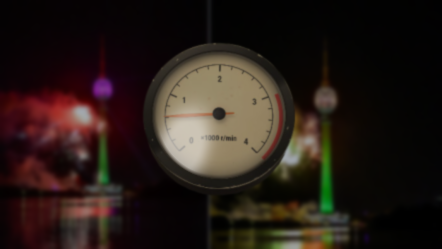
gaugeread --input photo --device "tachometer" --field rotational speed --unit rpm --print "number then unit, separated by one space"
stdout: 600 rpm
